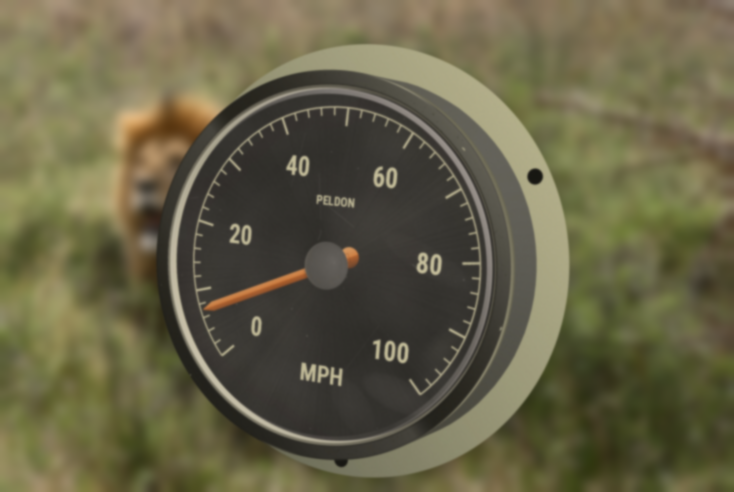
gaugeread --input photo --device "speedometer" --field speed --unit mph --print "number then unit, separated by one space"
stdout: 7 mph
